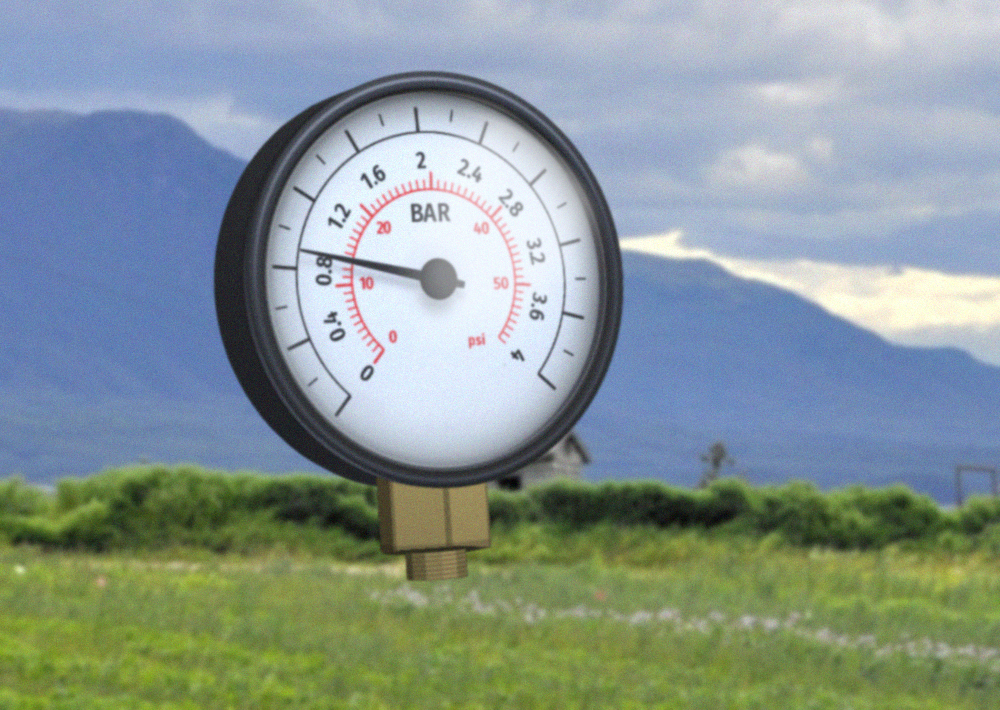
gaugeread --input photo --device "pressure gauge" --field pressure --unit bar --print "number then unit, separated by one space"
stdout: 0.9 bar
